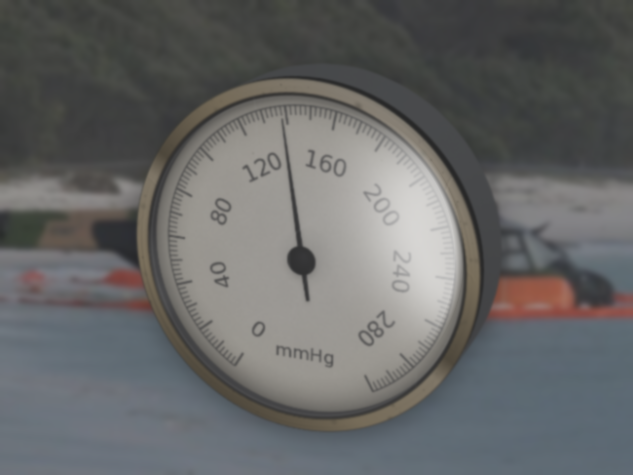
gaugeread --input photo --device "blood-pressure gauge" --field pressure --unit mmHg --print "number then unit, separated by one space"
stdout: 140 mmHg
